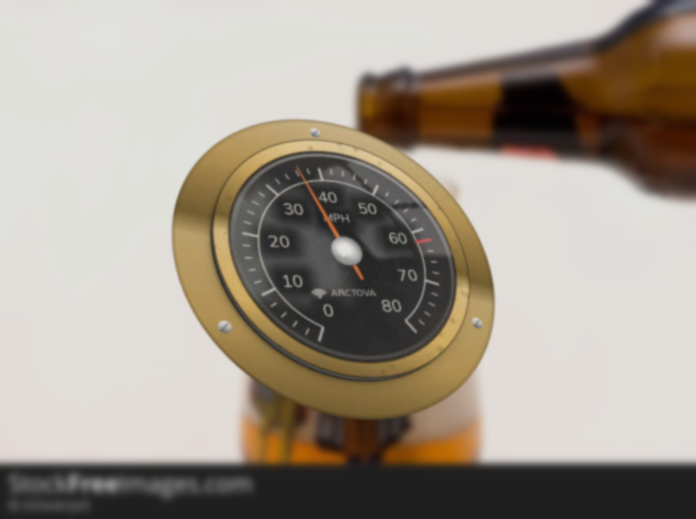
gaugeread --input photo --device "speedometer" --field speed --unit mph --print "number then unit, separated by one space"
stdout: 36 mph
